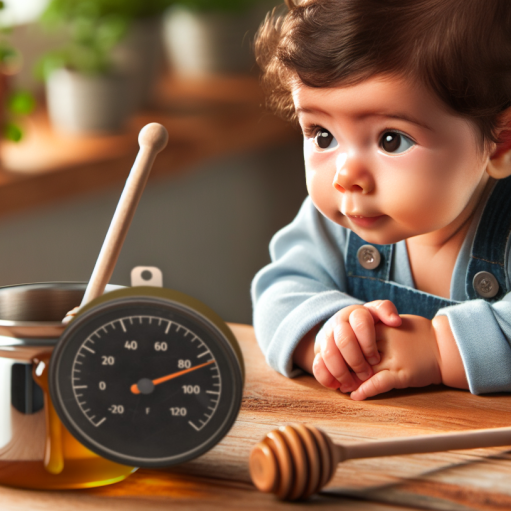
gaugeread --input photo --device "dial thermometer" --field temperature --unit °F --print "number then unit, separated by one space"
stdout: 84 °F
